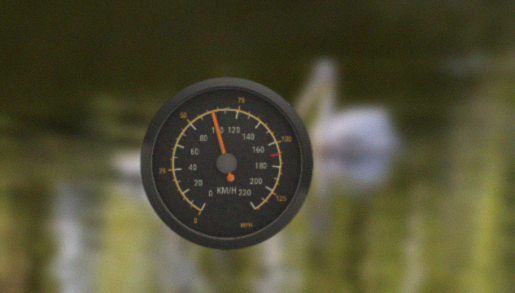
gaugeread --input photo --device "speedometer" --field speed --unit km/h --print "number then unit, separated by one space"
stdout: 100 km/h
